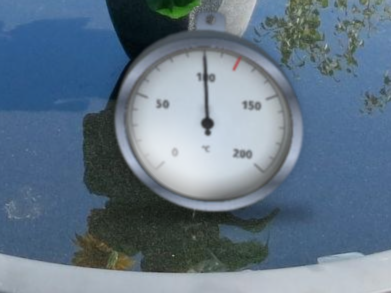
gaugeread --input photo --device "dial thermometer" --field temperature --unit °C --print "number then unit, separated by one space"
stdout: 100 °C
